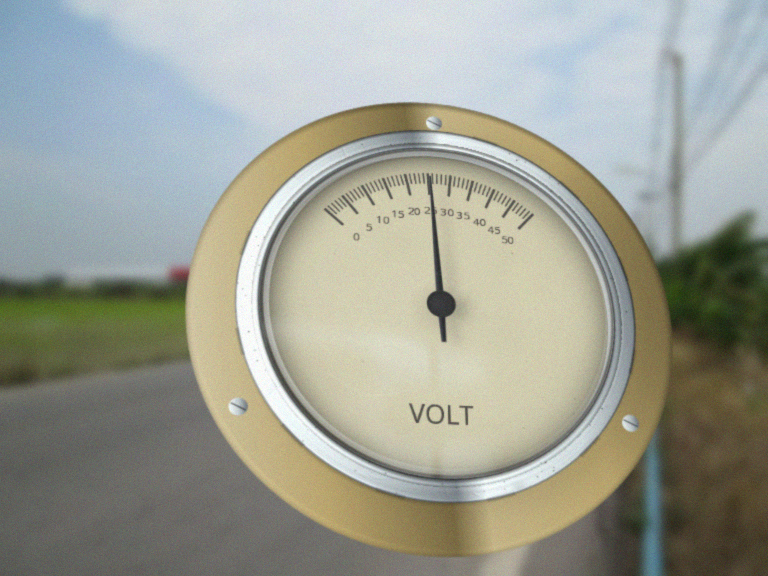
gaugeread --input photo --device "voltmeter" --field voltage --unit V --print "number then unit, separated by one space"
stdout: 25 V
